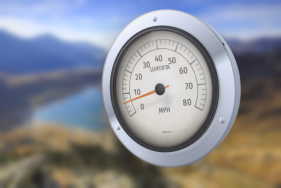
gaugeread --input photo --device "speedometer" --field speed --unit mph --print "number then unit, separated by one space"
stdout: 6 mph
